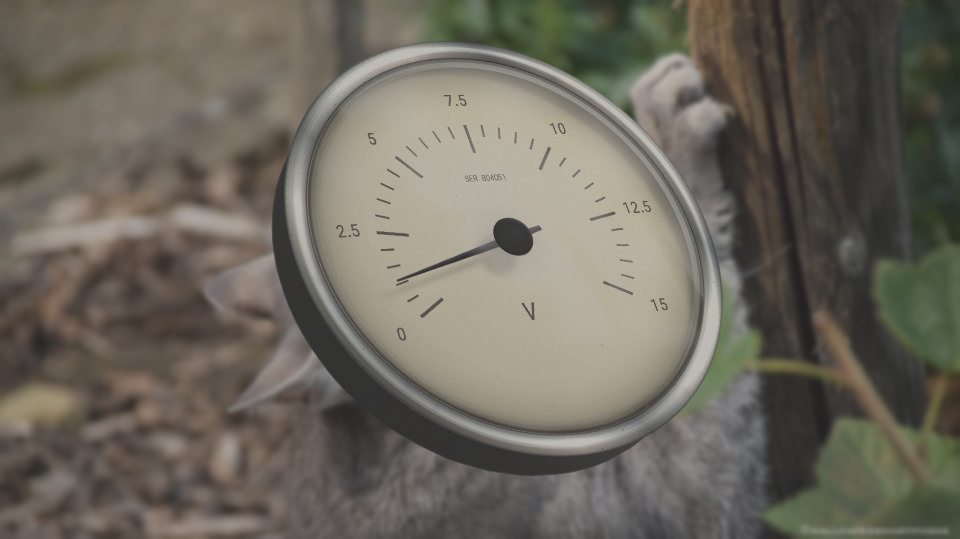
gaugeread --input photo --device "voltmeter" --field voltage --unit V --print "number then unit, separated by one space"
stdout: 1 V
